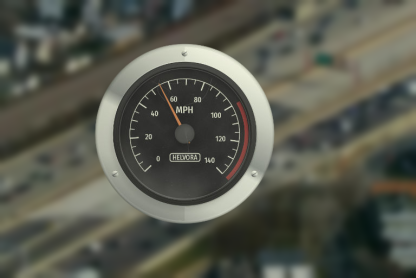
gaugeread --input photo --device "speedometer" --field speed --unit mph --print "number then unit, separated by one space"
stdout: 55 mph
